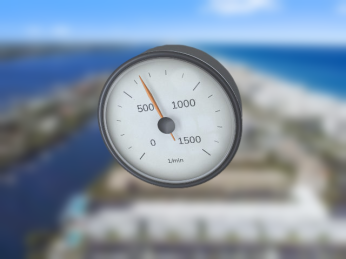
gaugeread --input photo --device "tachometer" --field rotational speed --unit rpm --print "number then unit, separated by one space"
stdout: 650 rpm
